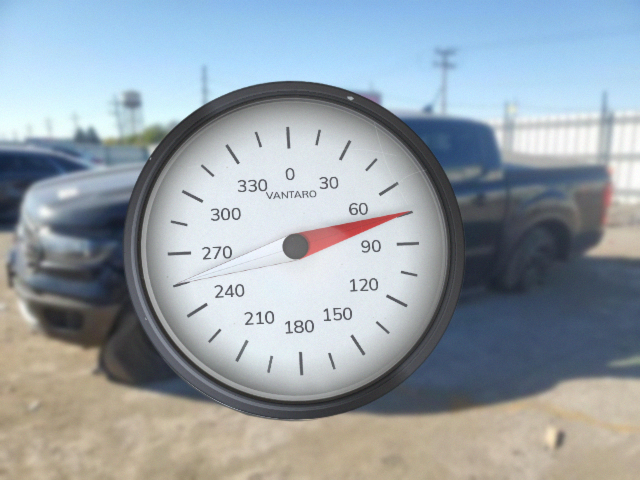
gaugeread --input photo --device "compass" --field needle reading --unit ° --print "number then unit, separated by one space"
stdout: 75 °
